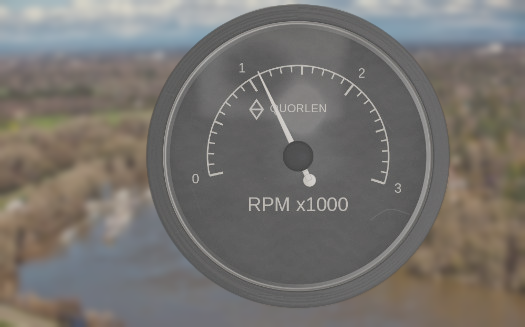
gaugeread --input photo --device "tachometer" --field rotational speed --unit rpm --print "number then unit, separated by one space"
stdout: 1100 rpm
